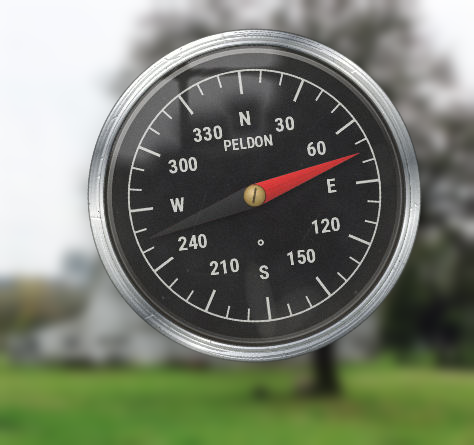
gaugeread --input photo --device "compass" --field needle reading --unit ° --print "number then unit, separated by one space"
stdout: 75 °
